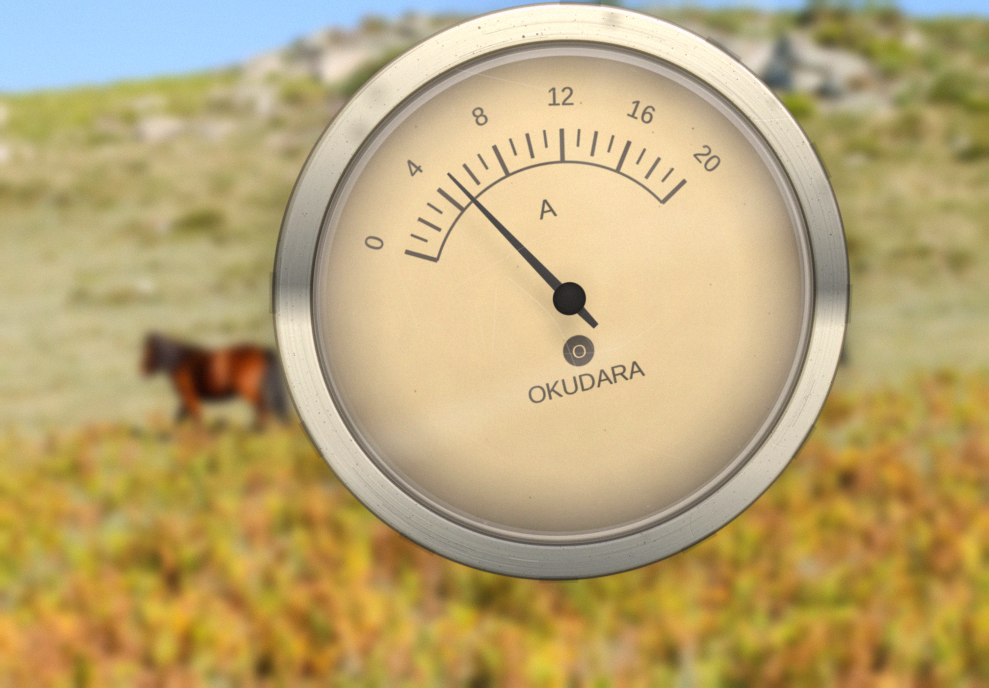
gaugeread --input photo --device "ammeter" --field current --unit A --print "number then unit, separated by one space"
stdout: 5 A
